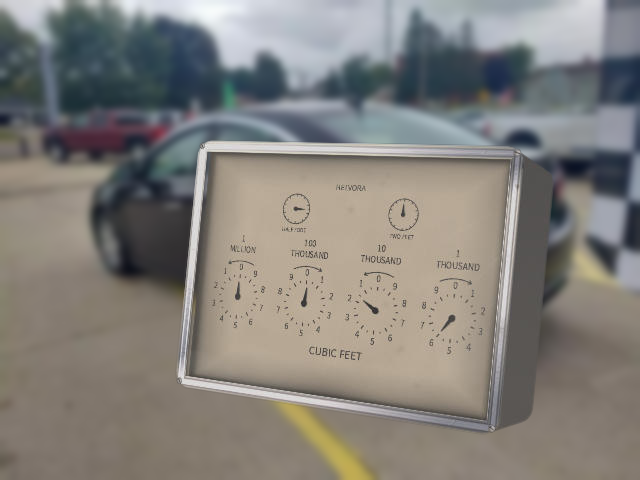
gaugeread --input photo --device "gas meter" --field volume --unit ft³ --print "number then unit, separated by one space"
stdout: 1600 ft³
